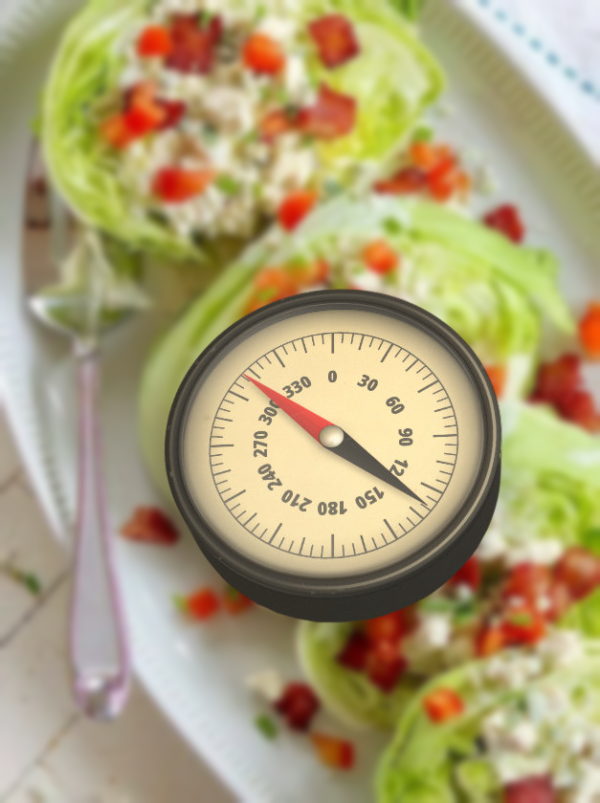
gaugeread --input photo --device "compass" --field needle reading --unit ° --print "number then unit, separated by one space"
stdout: 310 °
